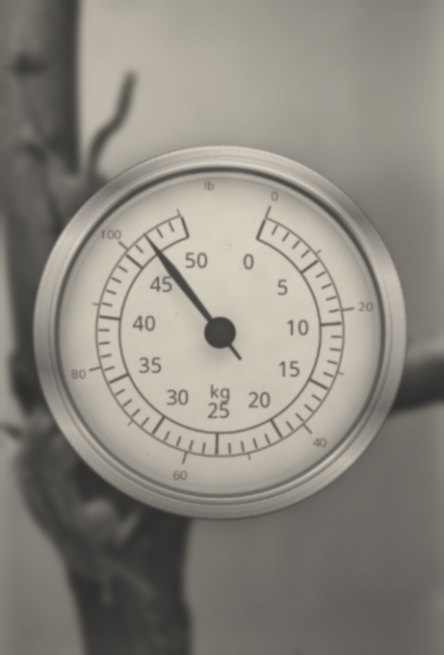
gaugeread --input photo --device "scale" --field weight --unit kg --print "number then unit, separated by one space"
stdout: 47 kg
